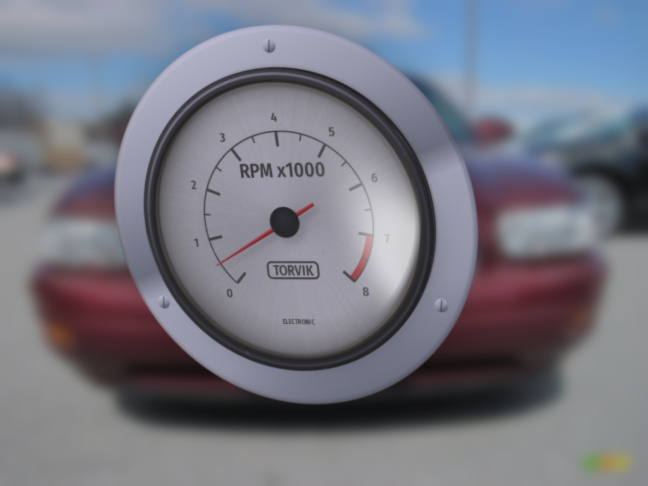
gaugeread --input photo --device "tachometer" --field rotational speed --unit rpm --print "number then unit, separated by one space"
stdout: 500 rpm
